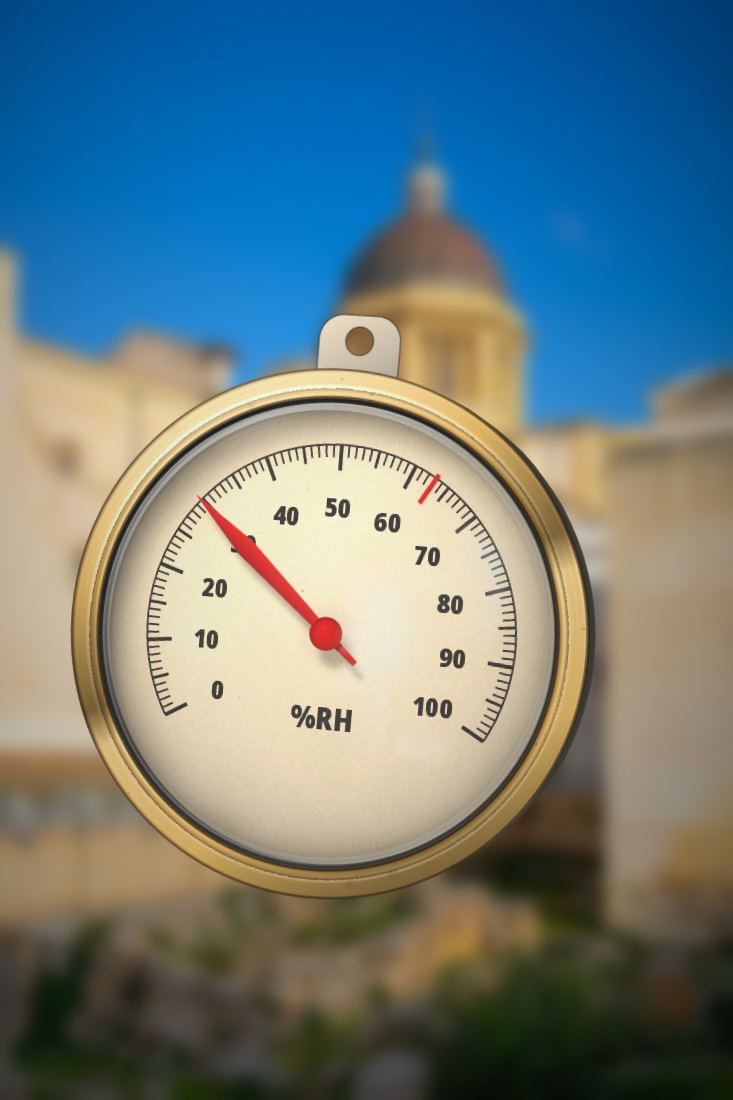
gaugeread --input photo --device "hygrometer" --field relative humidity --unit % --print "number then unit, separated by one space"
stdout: 30 %
